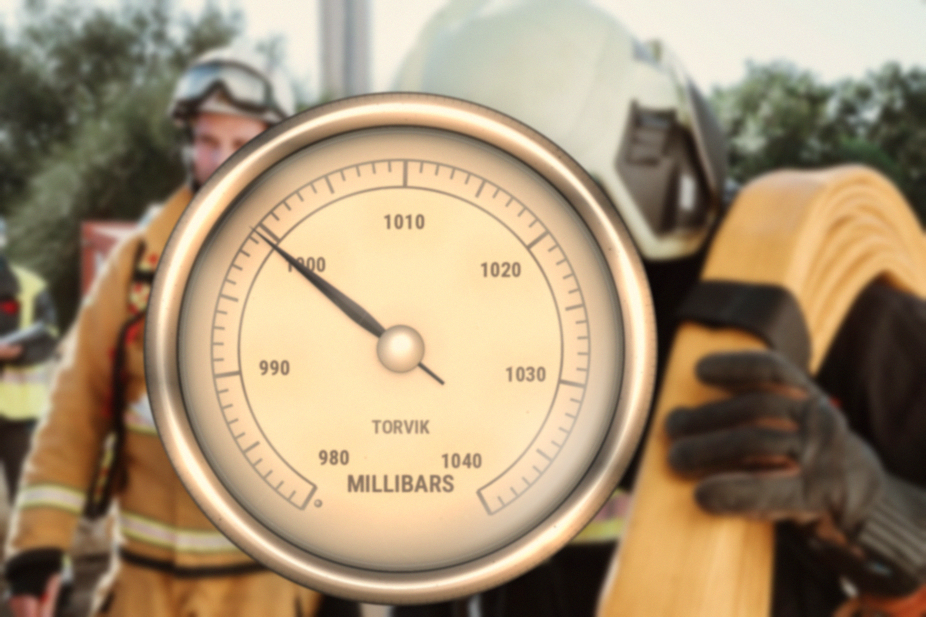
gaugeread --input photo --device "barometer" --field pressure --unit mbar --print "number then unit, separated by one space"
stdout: 999.5 mbar
